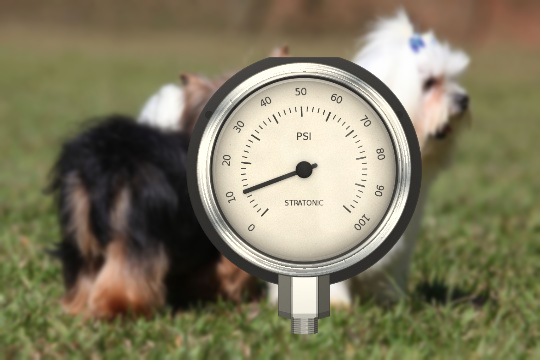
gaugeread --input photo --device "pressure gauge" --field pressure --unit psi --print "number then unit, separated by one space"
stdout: 10 psi
